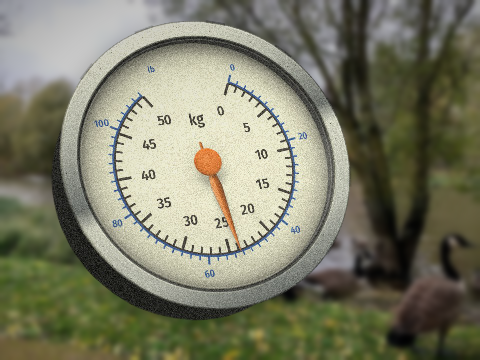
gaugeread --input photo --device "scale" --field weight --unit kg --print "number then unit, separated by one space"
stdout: 24 kg
